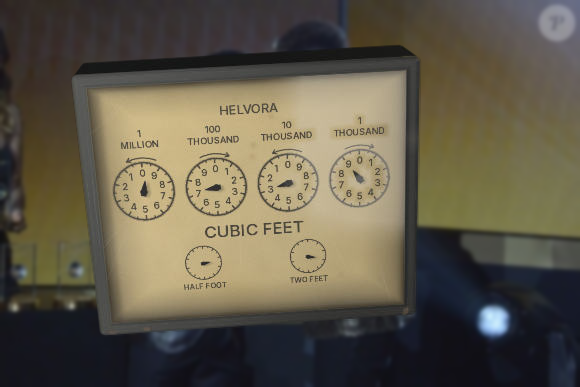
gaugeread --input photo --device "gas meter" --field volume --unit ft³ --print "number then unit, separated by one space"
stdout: 972900 ft³
